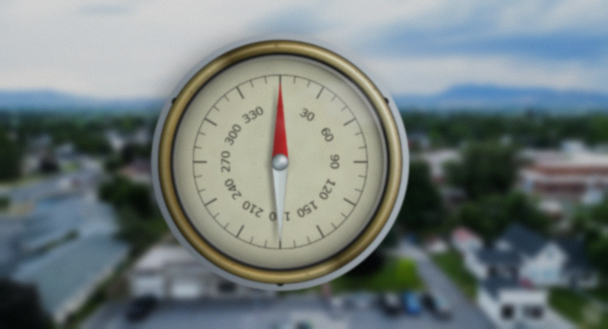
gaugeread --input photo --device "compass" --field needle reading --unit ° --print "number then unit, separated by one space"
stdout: 0 °
